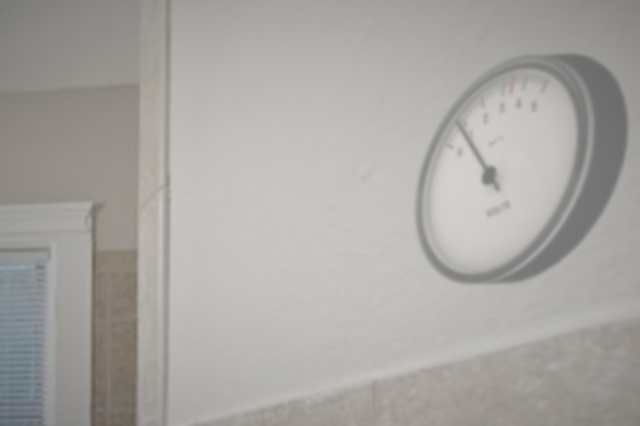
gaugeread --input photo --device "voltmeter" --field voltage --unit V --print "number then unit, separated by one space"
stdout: 1 V
